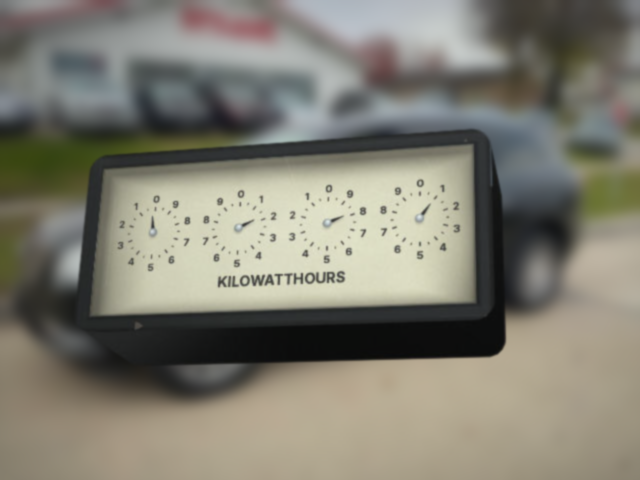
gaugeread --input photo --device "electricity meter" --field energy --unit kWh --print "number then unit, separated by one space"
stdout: 181 kWh
